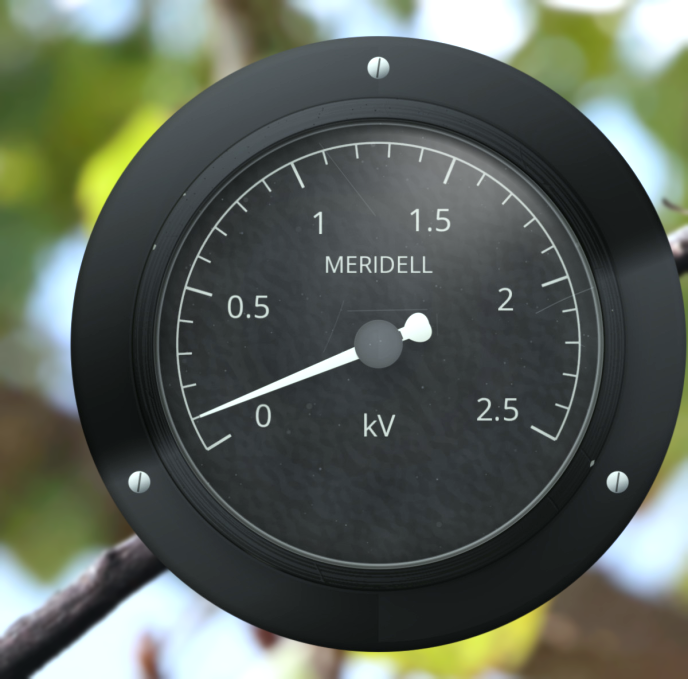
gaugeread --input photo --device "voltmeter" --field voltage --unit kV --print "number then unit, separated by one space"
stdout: 0.1 kV
